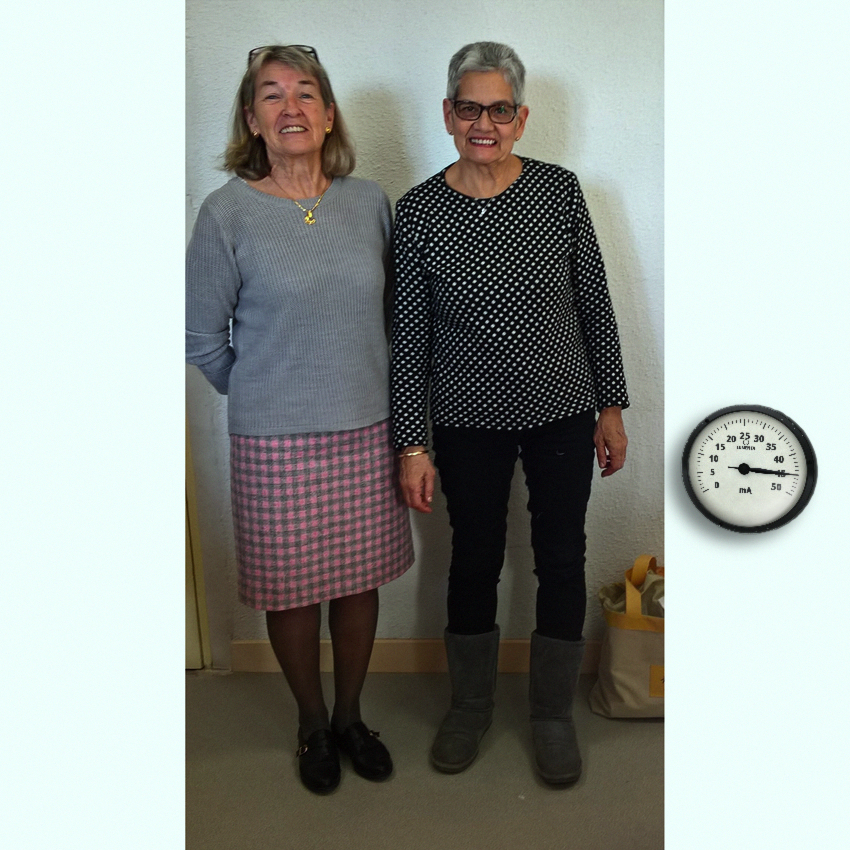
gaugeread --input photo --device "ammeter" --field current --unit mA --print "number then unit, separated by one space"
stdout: 45 mA
